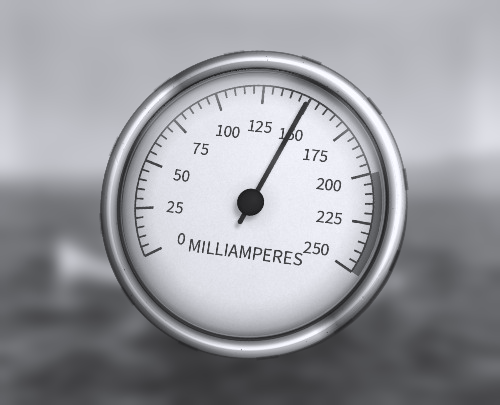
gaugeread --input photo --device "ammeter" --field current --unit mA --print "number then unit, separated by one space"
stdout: 150 mA
